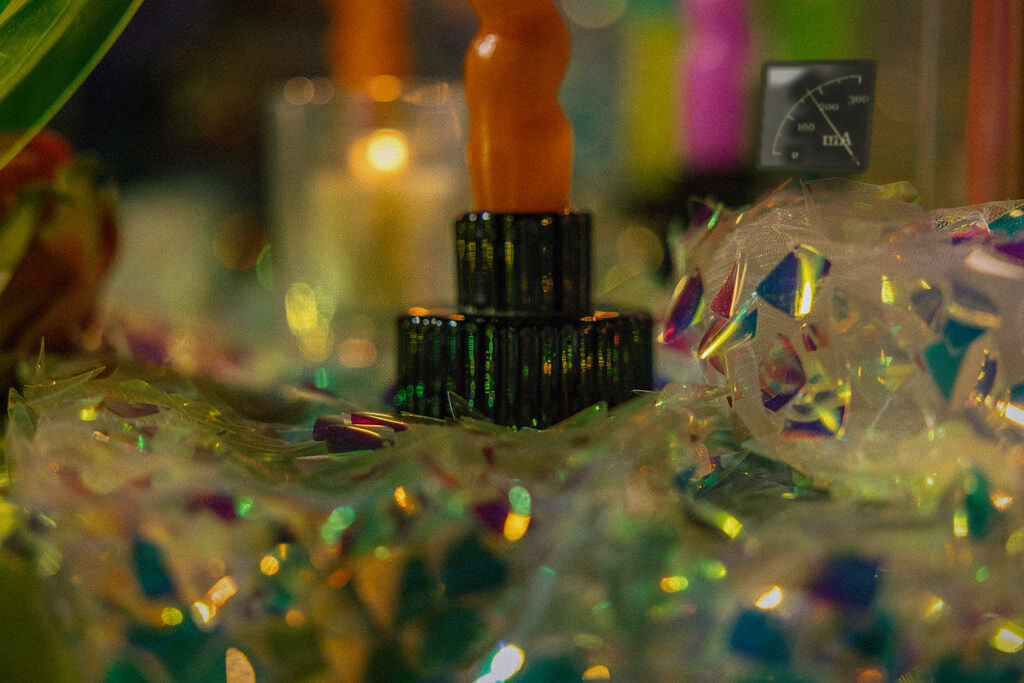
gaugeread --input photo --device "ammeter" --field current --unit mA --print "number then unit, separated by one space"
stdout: 175 mA
